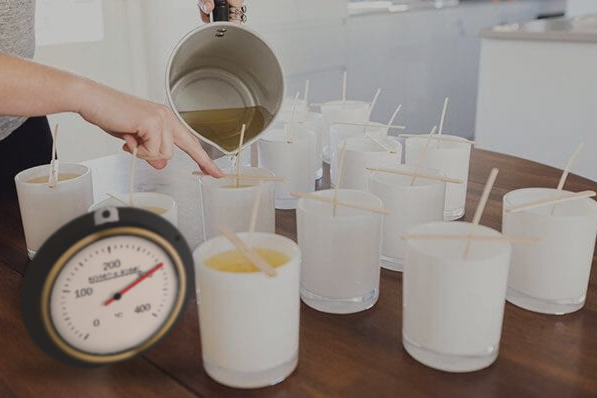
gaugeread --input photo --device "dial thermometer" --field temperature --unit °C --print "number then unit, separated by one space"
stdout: 300 °C
